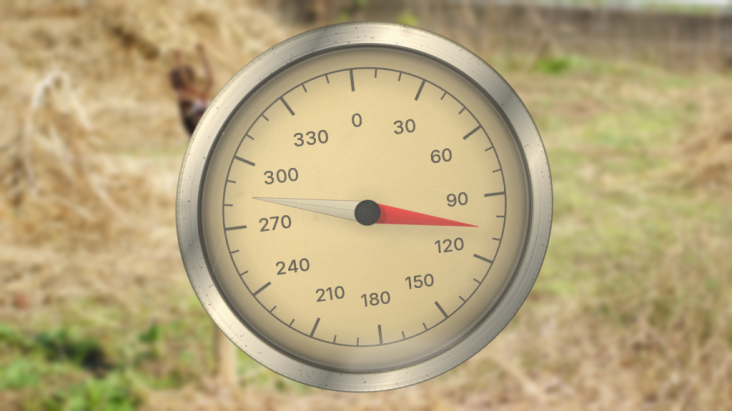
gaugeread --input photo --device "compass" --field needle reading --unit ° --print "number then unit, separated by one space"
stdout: 105 °
